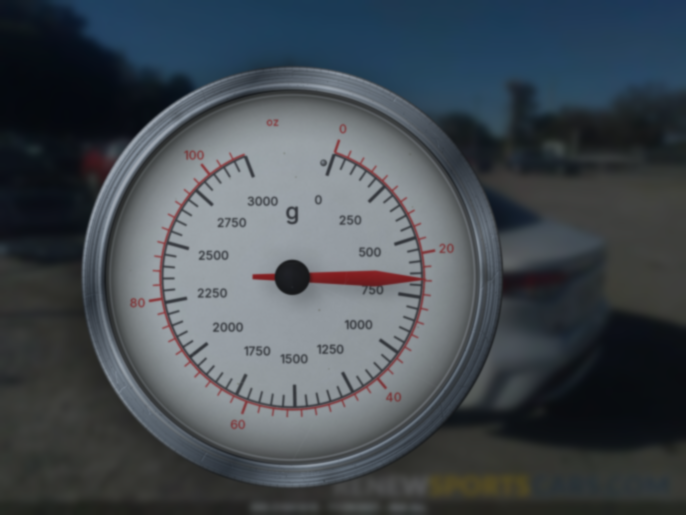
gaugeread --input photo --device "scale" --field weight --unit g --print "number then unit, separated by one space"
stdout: 675 g
